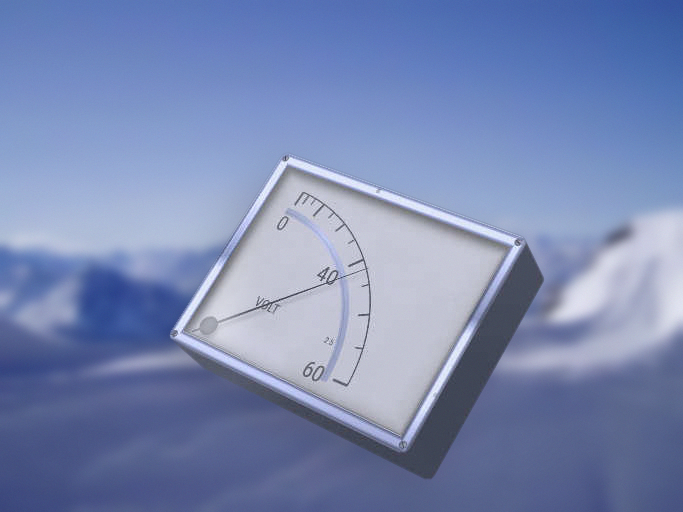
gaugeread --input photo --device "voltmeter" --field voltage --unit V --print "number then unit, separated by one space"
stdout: 42.5 V
